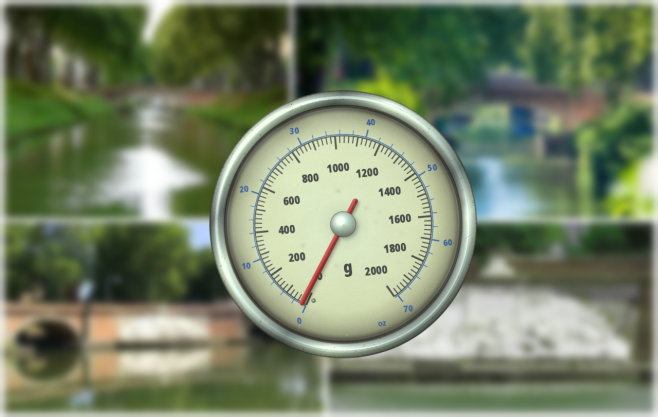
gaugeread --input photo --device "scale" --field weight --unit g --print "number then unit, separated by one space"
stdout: 20 g
